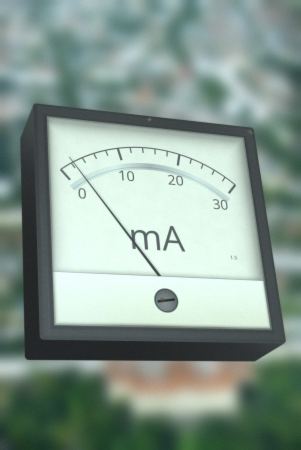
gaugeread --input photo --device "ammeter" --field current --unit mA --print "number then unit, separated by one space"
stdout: 2 mA
